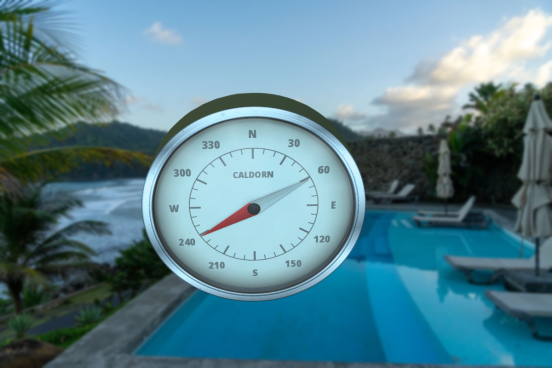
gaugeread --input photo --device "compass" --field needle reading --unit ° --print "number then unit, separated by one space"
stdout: 240 °
